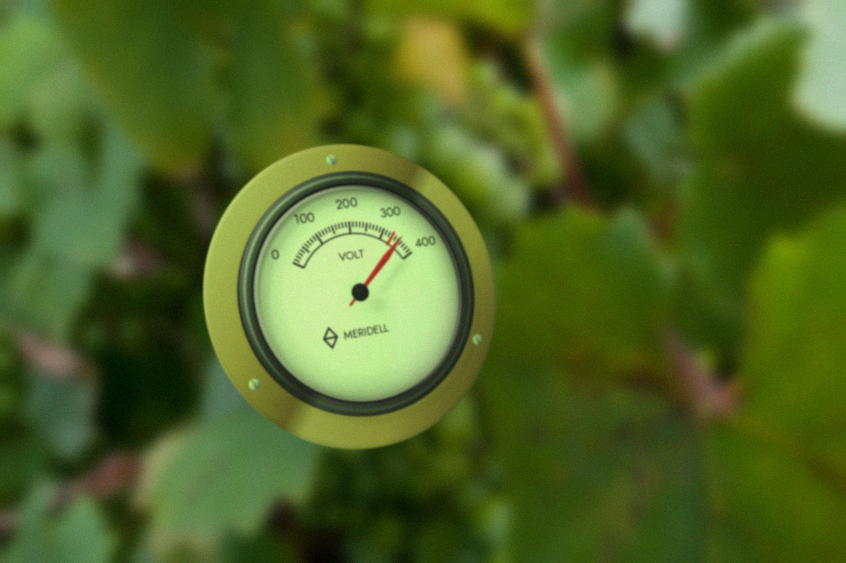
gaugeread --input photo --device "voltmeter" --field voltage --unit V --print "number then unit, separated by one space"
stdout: 350 V
